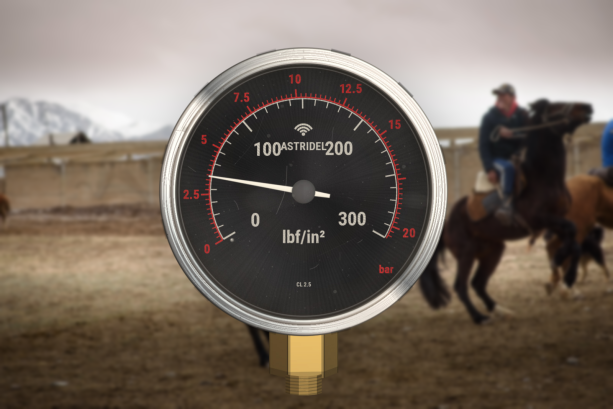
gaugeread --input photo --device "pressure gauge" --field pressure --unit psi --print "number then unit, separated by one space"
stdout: 50 psi
